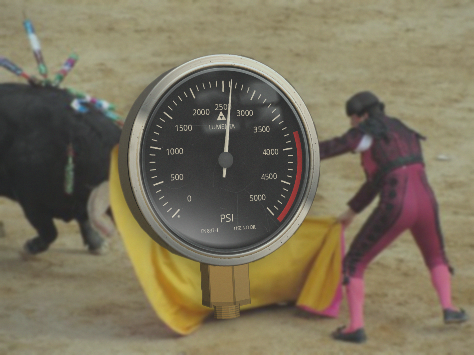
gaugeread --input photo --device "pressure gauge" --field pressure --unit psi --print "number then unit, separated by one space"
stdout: 2600 psi
